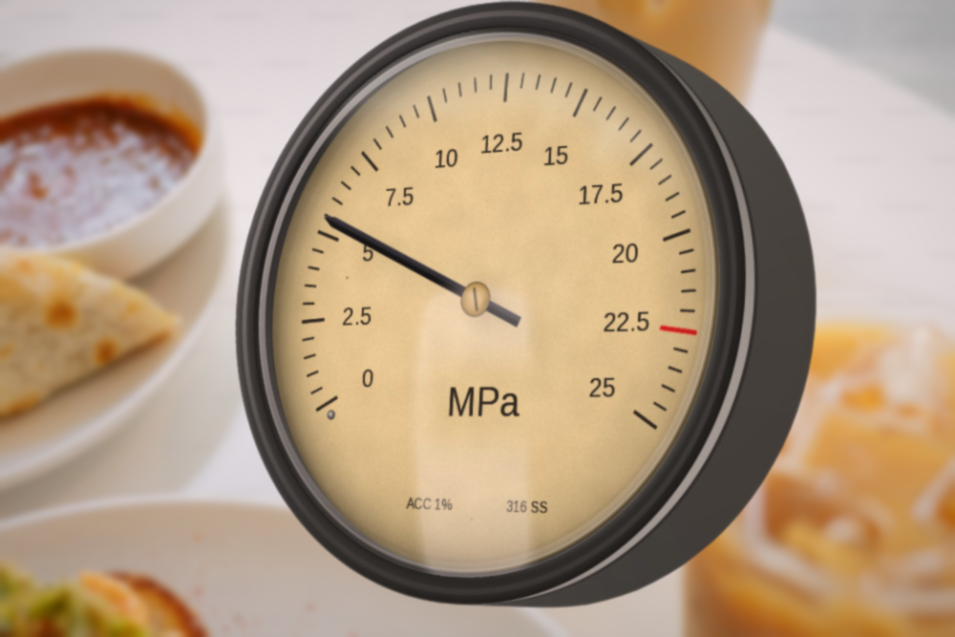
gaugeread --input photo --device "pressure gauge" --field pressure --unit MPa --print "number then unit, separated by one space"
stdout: 5.5 MPa
